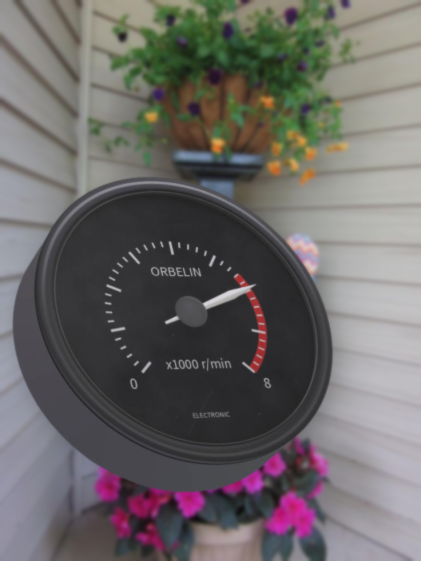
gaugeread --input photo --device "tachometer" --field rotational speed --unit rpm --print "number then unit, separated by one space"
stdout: 6000 rpm
